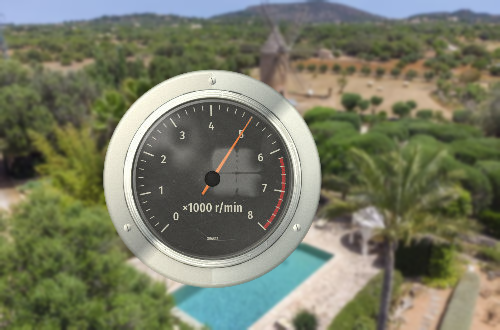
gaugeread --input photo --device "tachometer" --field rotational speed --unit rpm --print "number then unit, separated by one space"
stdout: 5000 rpm
